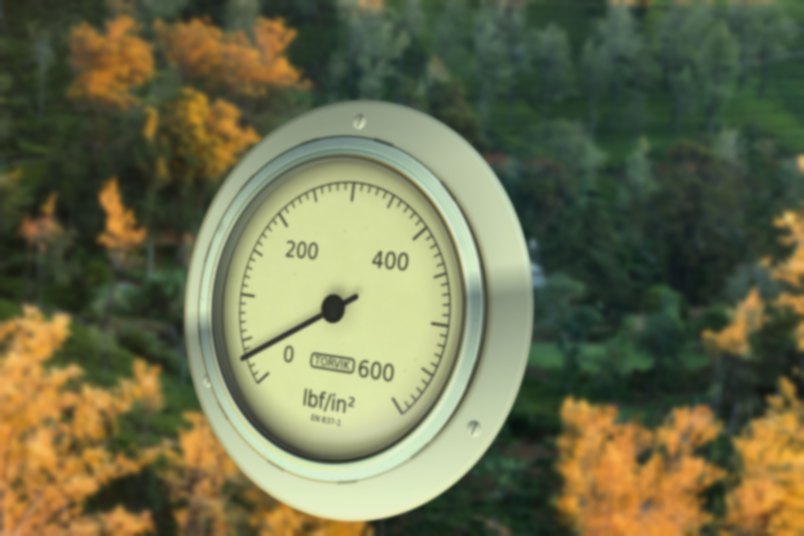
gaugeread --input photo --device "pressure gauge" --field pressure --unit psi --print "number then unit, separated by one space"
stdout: 30 psi
